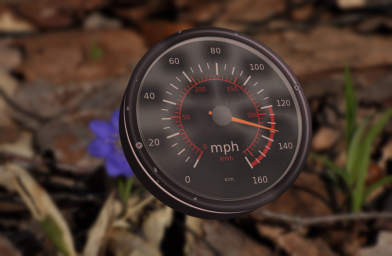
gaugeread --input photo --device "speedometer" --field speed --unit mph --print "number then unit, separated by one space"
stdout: 135 mph
